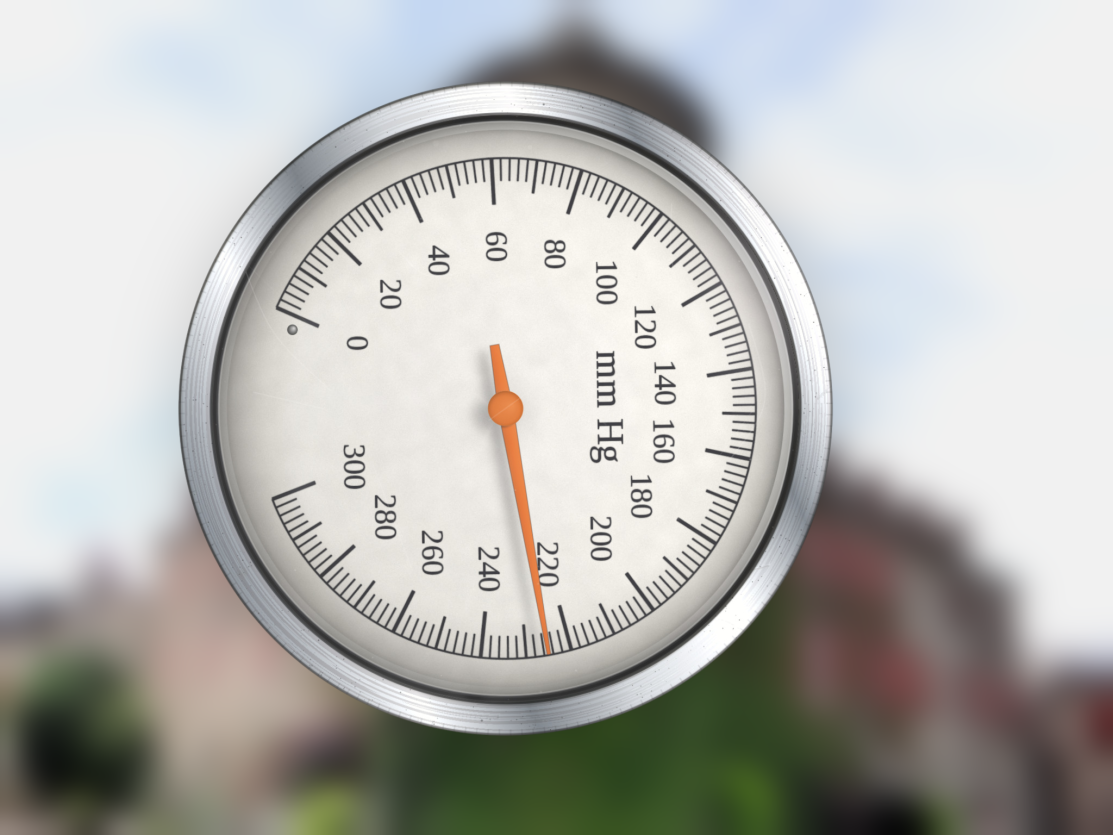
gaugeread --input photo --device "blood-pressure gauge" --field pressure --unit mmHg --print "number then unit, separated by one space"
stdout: 225 mmHg
